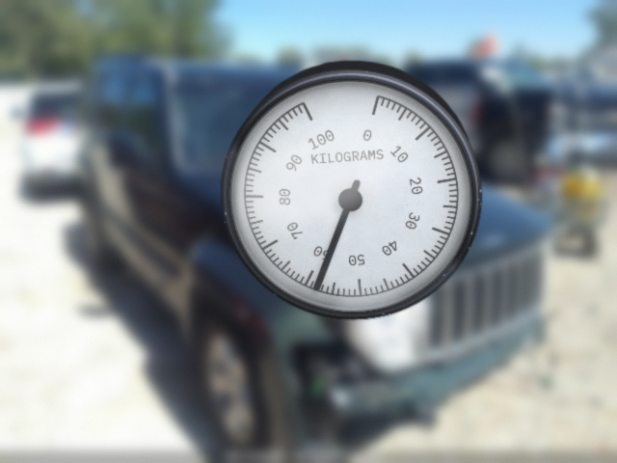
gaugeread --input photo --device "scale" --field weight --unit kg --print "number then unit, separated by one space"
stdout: 58 kg
